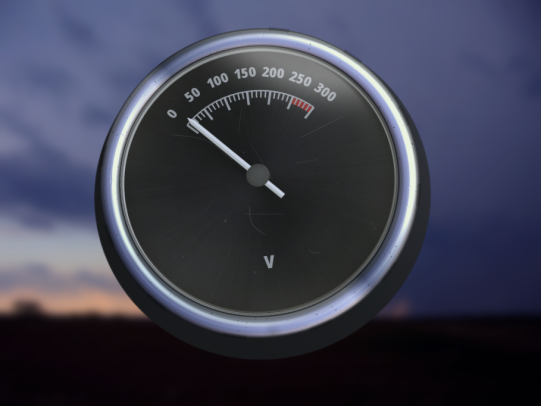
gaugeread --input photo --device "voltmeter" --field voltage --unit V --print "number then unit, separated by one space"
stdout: 10 V
